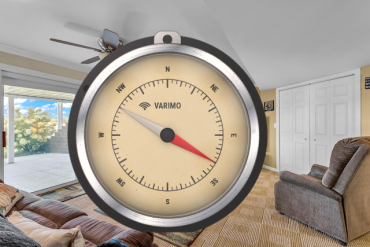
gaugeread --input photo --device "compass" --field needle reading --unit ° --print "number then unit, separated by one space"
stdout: 120 °
